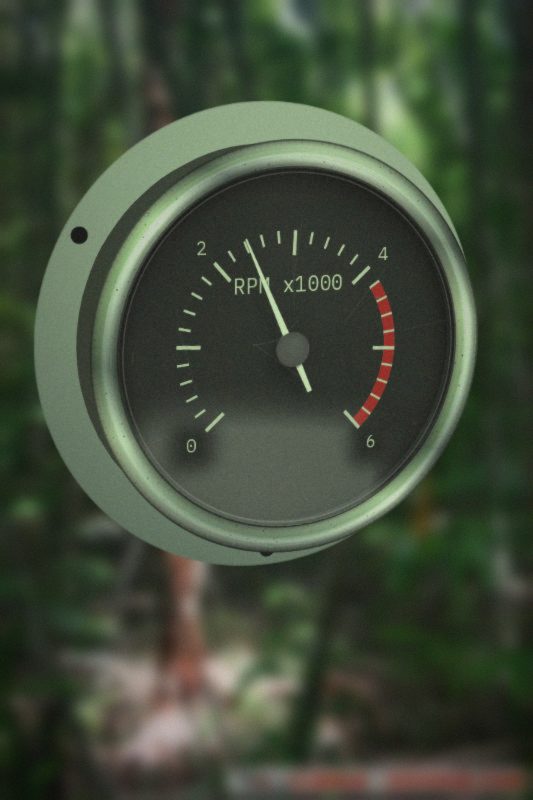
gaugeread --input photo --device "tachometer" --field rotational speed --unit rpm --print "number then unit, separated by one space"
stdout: 2400 rpm
